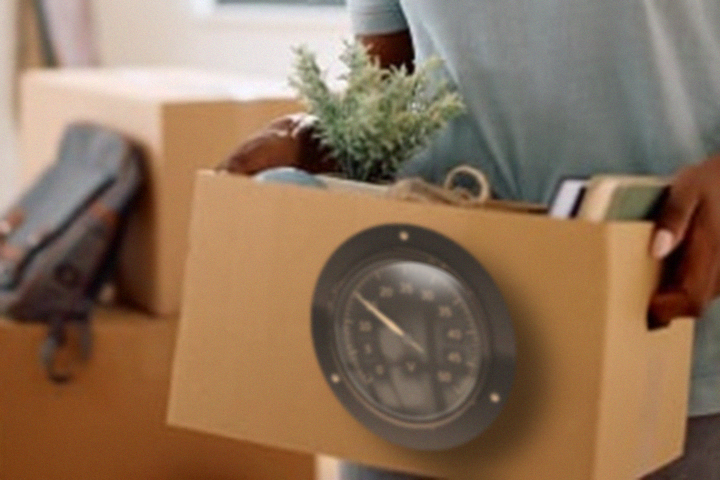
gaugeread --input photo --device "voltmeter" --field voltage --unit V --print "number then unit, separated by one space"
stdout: 15 V
